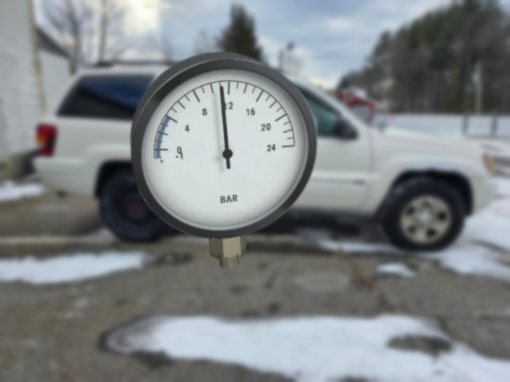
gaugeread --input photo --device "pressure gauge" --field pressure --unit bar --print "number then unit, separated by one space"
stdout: 11 bar
